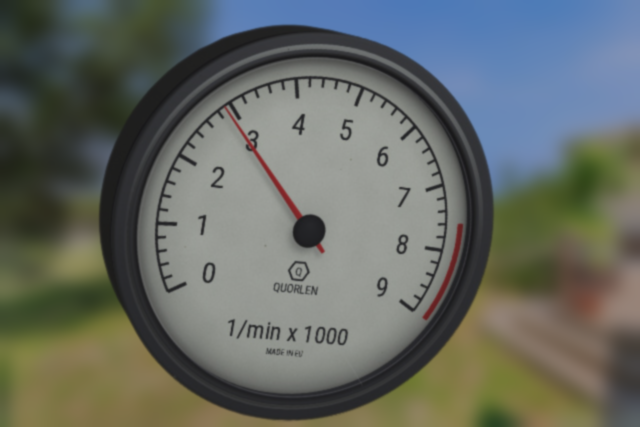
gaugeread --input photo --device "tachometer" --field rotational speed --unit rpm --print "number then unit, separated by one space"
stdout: 2900 rpm
